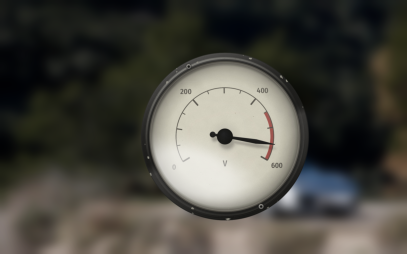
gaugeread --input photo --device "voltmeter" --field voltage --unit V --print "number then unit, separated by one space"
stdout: 550 V
